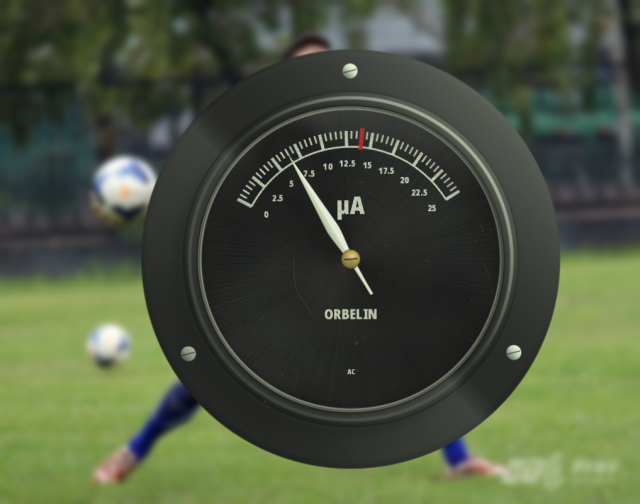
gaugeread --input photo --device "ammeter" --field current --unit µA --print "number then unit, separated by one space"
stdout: 6.5 µA
